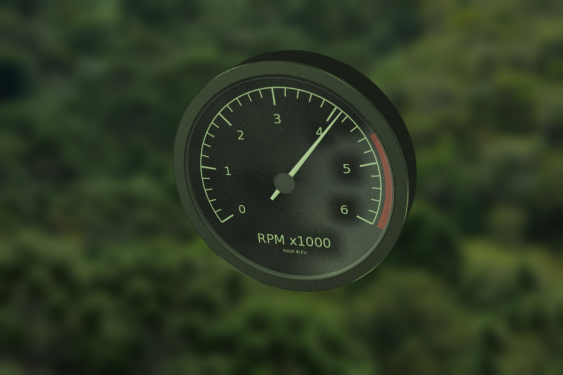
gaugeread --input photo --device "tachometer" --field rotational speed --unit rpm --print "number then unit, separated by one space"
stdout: 4100 rpm
